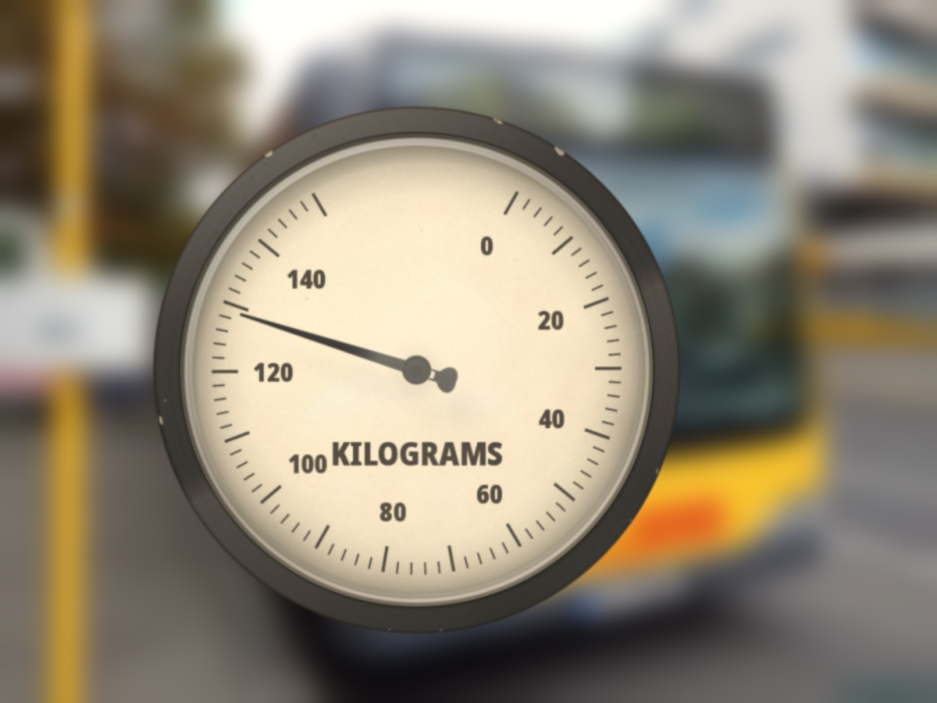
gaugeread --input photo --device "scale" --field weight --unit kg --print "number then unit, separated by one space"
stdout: 129 kg
